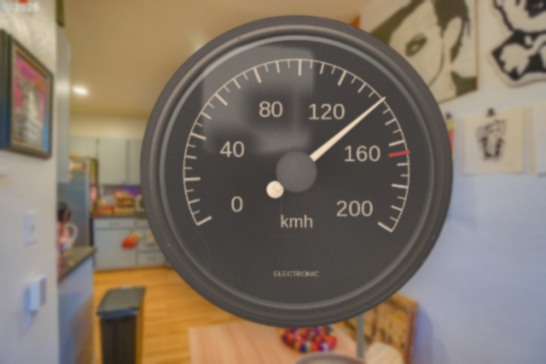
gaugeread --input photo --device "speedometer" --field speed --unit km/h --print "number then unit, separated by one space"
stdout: 140 km/h
